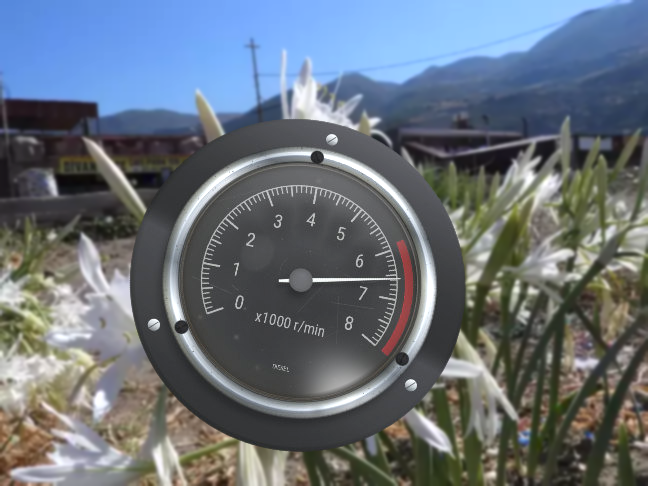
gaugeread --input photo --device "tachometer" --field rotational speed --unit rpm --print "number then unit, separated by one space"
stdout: 6600 rpm
